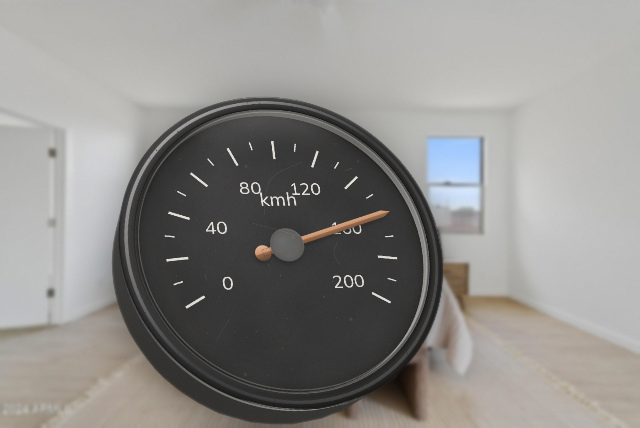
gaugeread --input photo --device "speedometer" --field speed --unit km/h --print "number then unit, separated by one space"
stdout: 160 km/h
